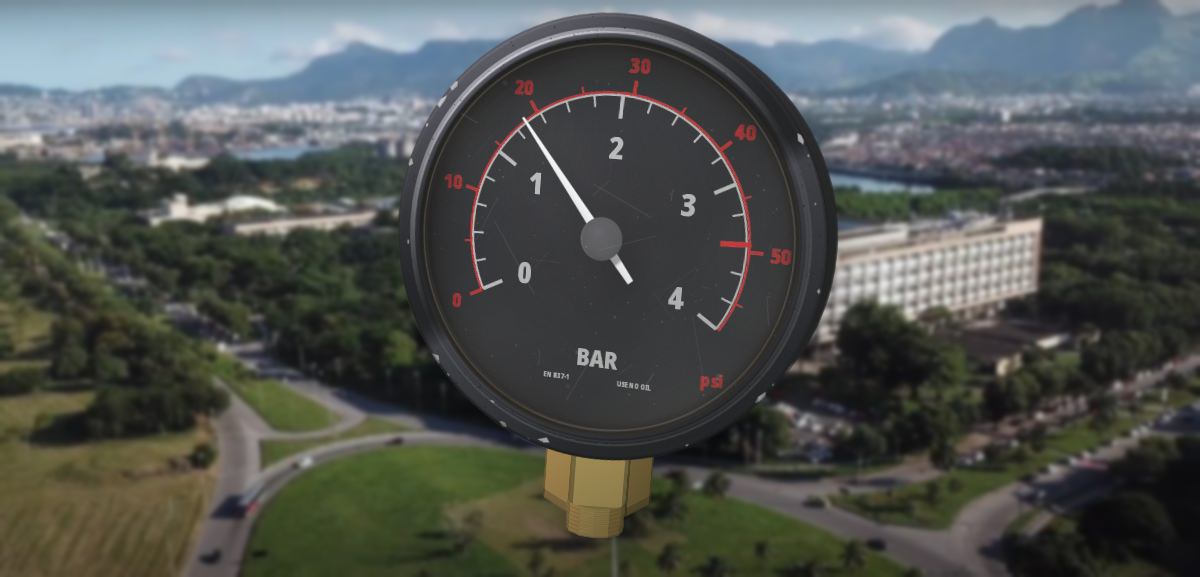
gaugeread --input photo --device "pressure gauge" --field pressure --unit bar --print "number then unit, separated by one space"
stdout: 1.3 bar
